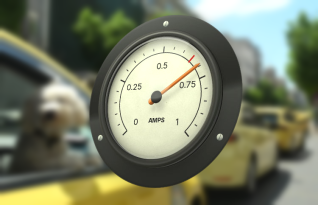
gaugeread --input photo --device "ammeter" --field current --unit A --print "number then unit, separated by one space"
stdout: 0.7 A
